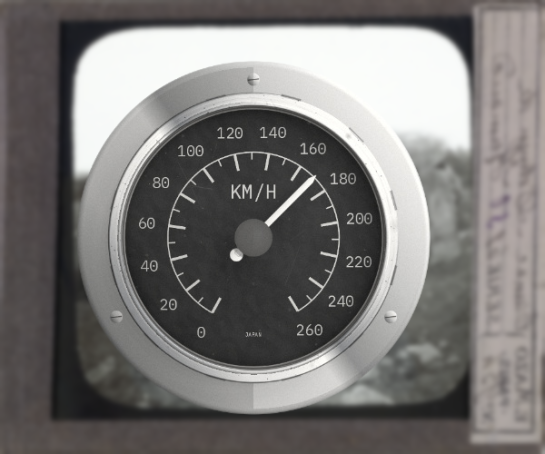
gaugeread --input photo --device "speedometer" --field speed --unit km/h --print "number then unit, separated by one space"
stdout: 170 km/h
